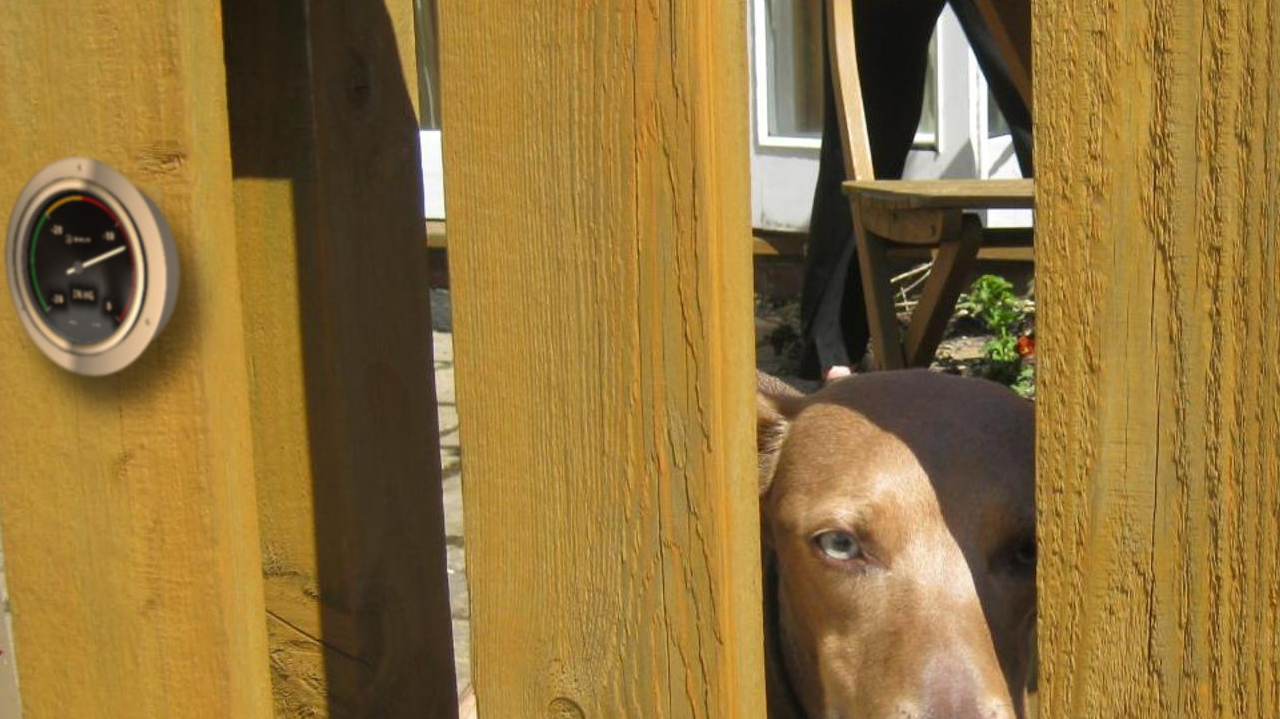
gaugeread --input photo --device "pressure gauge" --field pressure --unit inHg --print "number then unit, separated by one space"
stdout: -7.5 inHg
